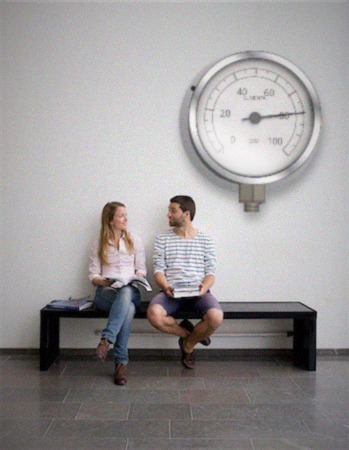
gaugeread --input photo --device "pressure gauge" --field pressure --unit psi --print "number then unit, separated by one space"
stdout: 80 psi
